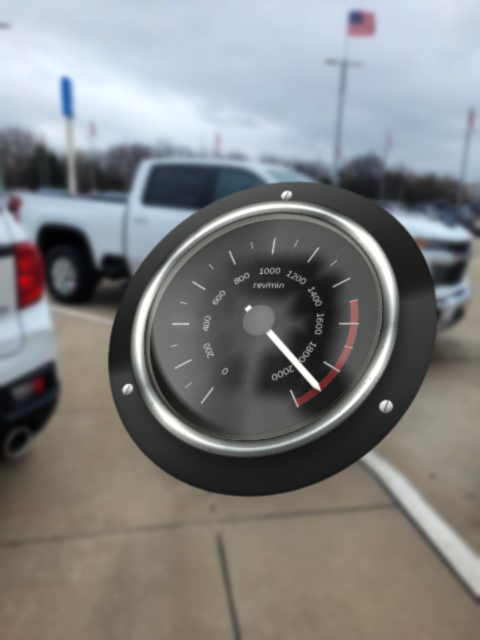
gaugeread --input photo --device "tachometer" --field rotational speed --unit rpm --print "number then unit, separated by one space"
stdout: 1900 rpm
